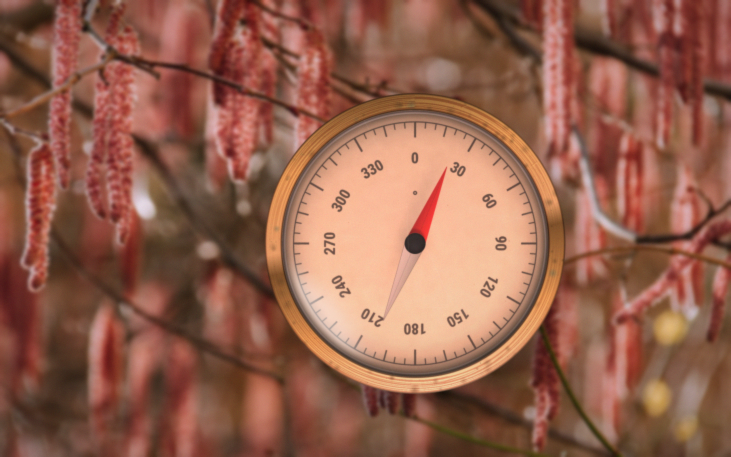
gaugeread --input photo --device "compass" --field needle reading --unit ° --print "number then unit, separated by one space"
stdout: 22.5 °
